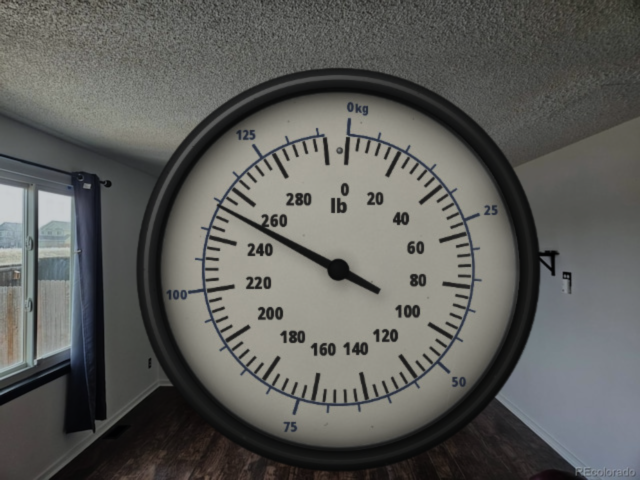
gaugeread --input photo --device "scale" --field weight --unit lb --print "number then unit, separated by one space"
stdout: 252 lb
